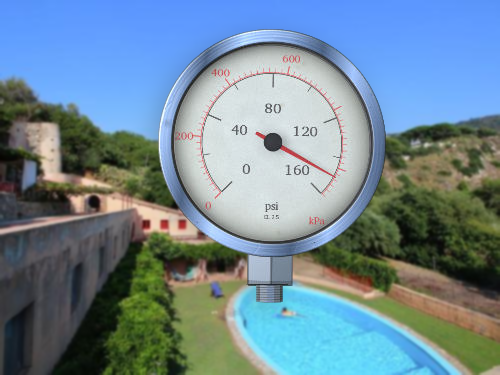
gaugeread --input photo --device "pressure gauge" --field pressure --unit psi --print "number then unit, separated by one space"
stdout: 150 psi
